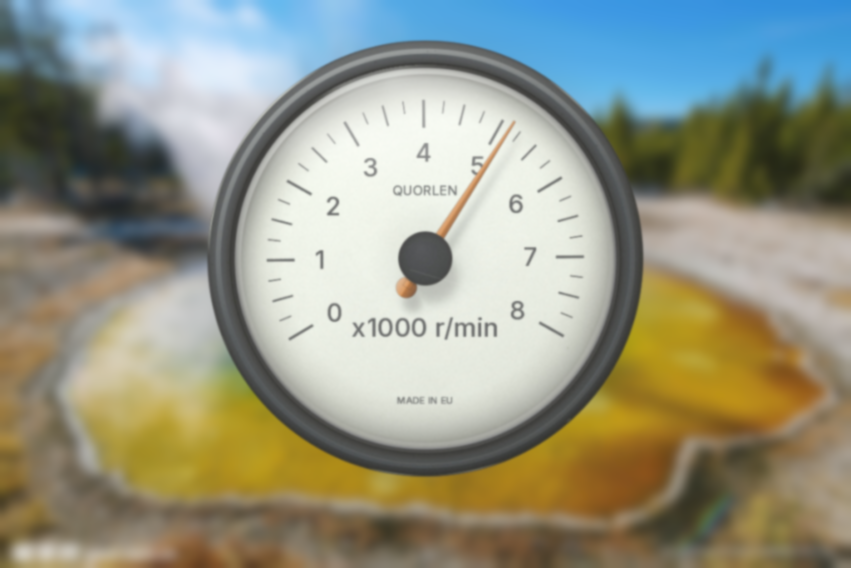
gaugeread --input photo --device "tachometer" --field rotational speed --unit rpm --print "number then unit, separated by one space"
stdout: 5125 rpm
